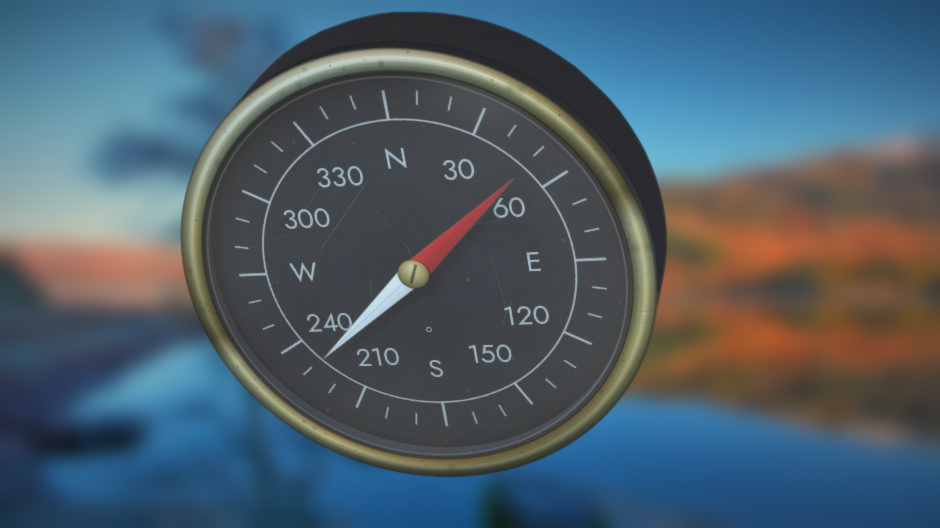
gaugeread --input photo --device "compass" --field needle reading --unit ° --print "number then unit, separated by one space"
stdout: 50 °
